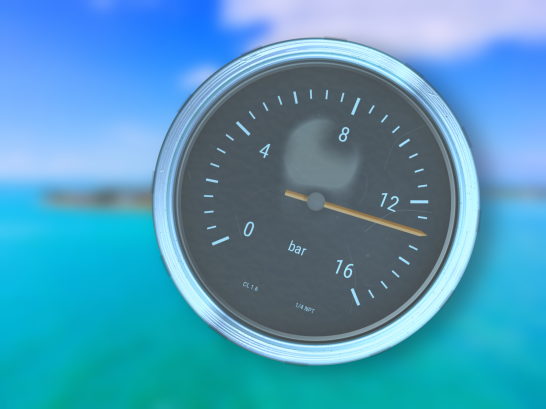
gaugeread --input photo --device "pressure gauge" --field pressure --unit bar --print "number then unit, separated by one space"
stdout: 13 bar
